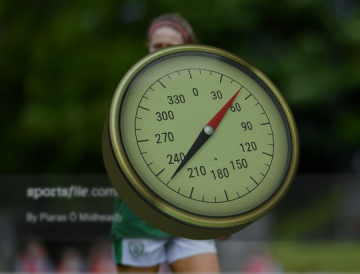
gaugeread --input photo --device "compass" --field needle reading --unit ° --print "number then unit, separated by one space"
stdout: 50 °
